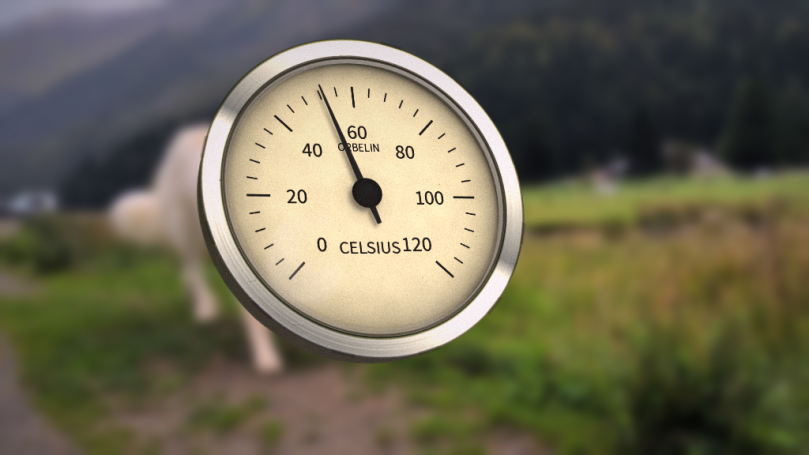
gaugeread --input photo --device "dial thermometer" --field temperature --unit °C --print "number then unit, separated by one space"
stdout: 52 °C
